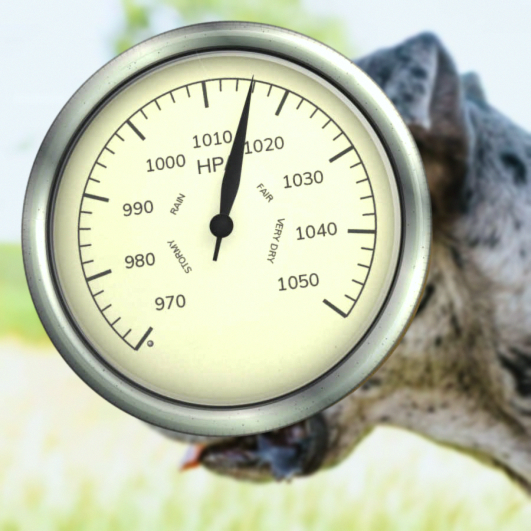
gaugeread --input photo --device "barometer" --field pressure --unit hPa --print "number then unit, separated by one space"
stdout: 1016 hPa
